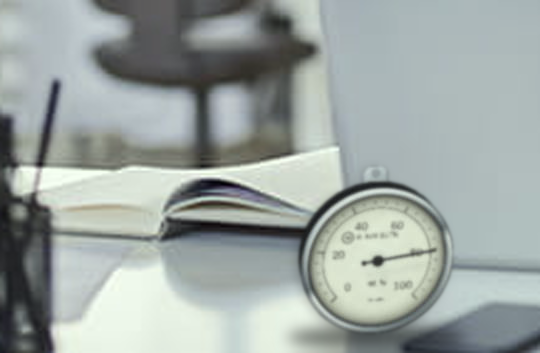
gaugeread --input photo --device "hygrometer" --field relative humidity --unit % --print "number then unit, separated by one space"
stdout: 80 %
